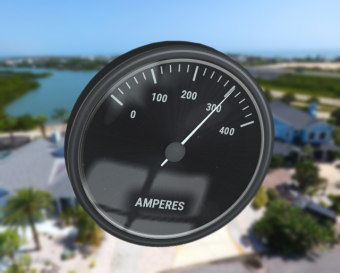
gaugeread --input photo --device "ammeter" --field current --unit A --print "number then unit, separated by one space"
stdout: 300 A
